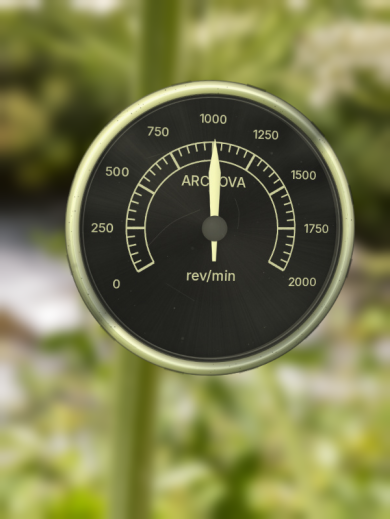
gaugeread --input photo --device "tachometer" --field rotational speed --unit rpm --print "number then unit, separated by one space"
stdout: 1000 rpm
